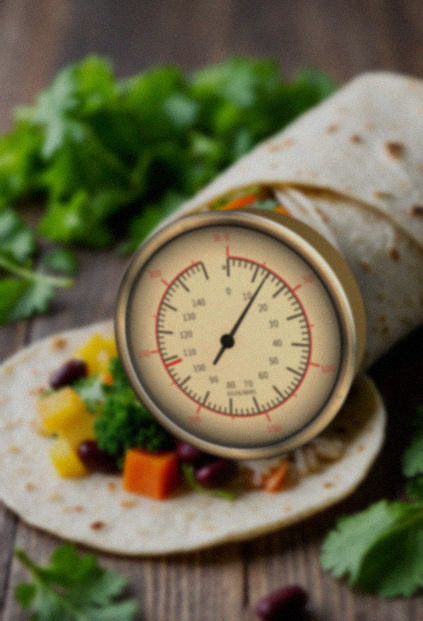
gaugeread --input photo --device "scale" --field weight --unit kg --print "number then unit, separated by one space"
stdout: 14 kg
